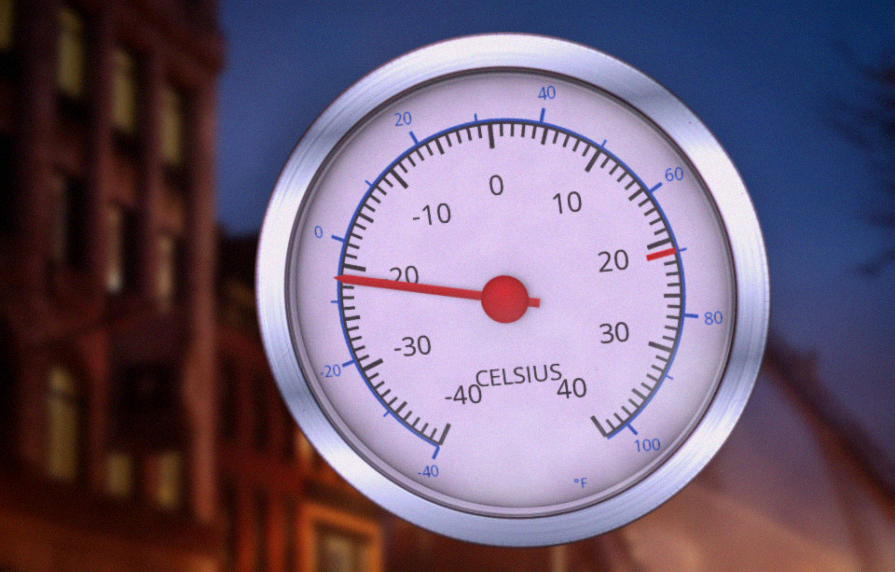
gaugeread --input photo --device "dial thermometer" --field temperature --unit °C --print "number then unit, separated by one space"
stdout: -21 °C
